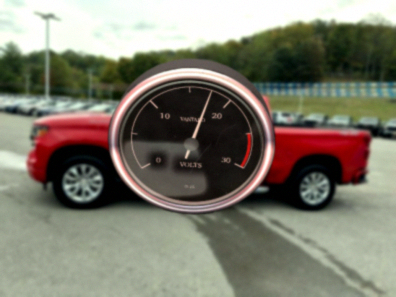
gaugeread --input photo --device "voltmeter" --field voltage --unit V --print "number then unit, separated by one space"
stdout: 17.5 V
